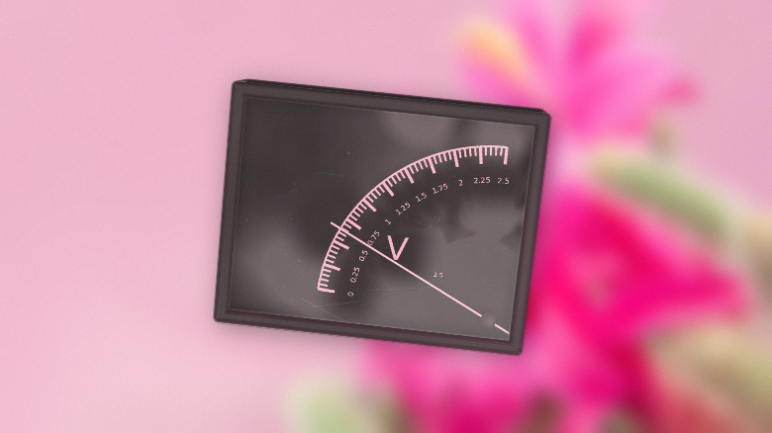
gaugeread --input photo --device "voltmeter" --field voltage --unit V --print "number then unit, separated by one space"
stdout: 0.65 V
